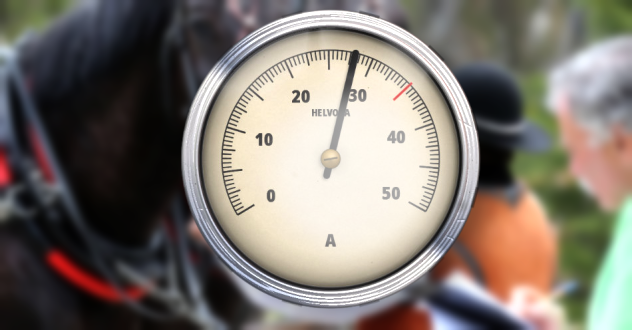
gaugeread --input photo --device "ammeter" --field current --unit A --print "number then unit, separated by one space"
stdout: 28 A
